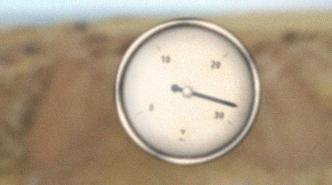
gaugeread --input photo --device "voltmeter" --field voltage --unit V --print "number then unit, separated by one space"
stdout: 27.5 V
